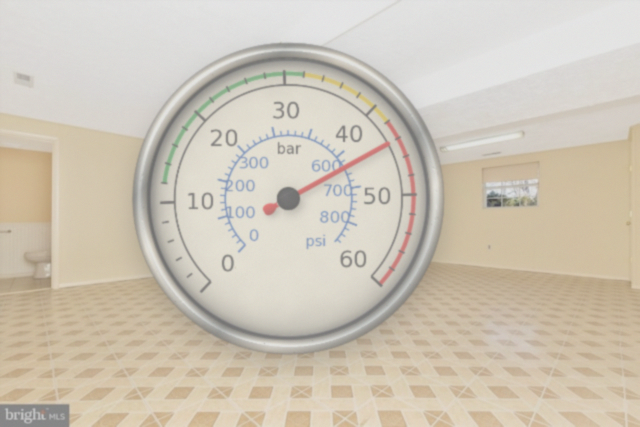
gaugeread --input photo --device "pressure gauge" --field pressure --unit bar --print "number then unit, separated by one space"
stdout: 44 bar
